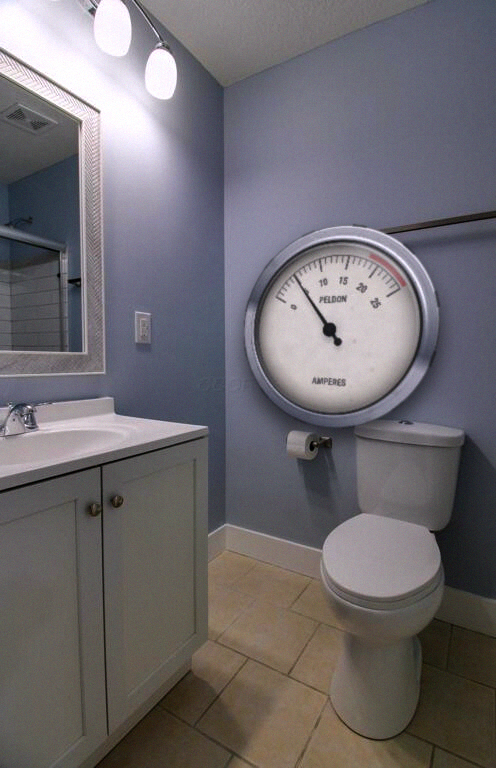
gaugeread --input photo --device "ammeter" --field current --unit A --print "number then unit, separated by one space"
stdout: 5 A
